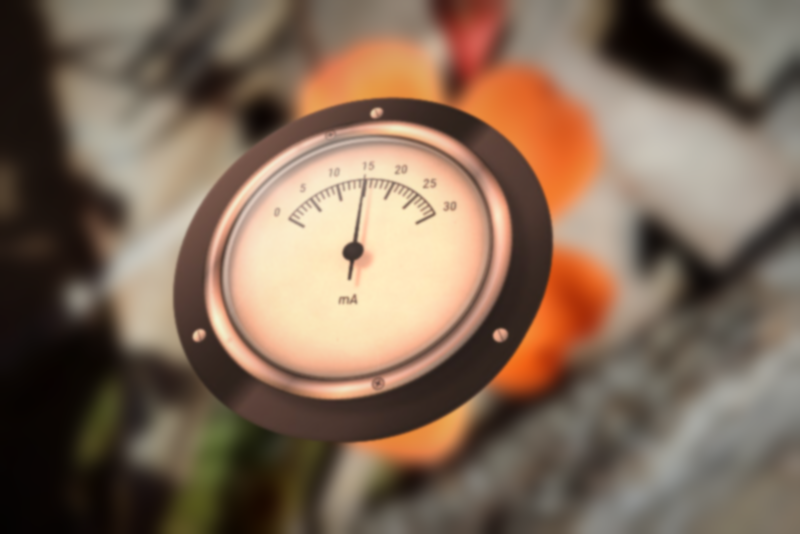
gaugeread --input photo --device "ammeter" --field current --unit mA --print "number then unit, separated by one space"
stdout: 15 mA
